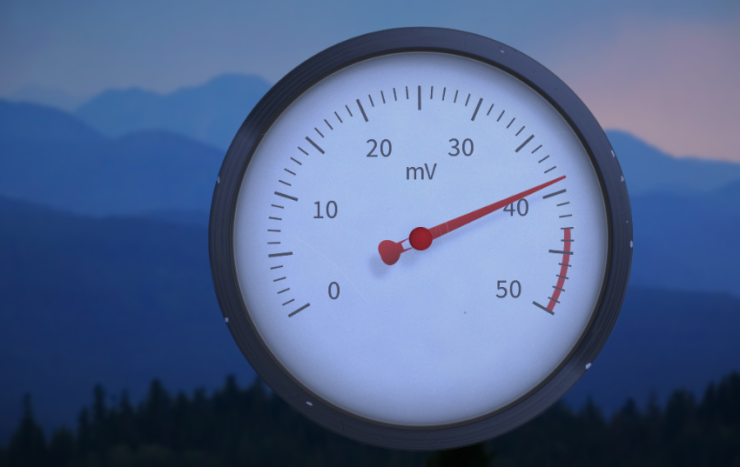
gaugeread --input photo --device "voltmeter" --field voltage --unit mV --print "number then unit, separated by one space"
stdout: 39 mV
